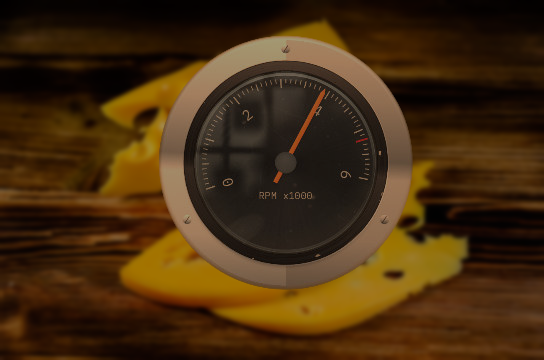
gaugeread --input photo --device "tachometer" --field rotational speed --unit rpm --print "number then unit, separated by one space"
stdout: 3900 rpm
